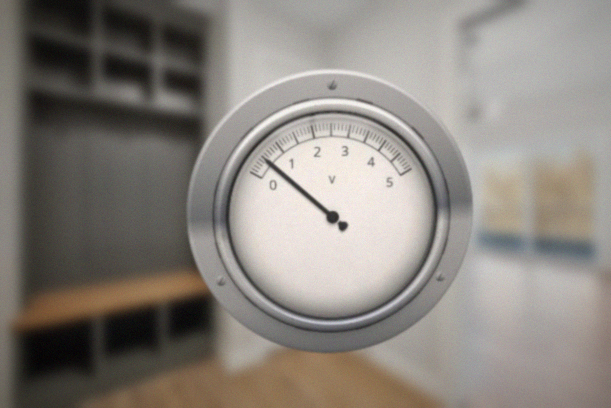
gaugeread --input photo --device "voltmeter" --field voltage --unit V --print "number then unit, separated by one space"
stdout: 0.5 V
